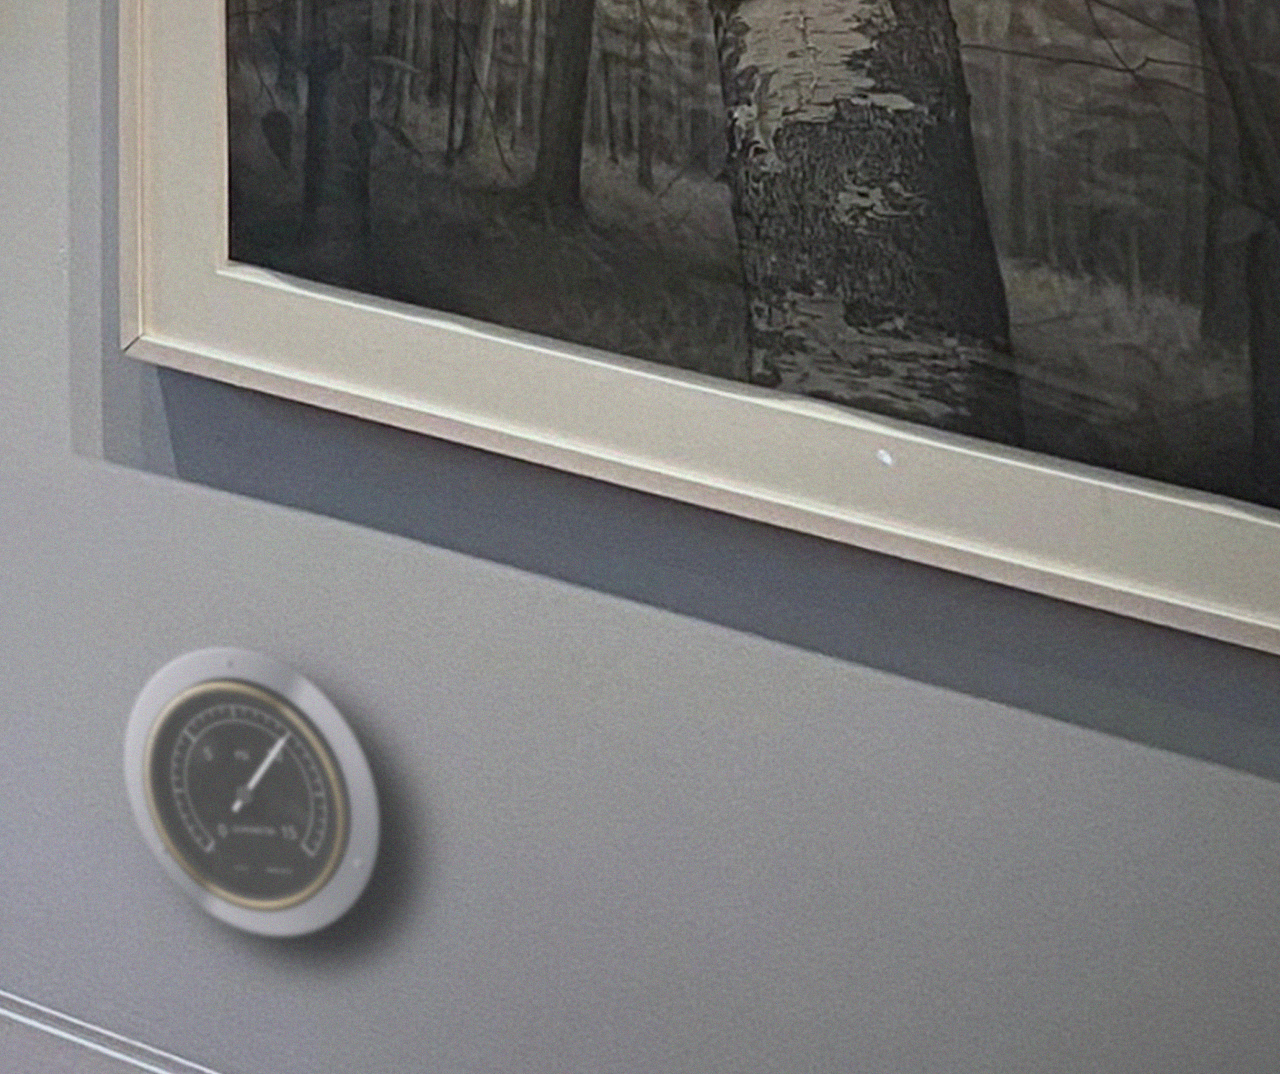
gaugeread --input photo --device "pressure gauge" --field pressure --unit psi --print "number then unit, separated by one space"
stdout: 10 psi
